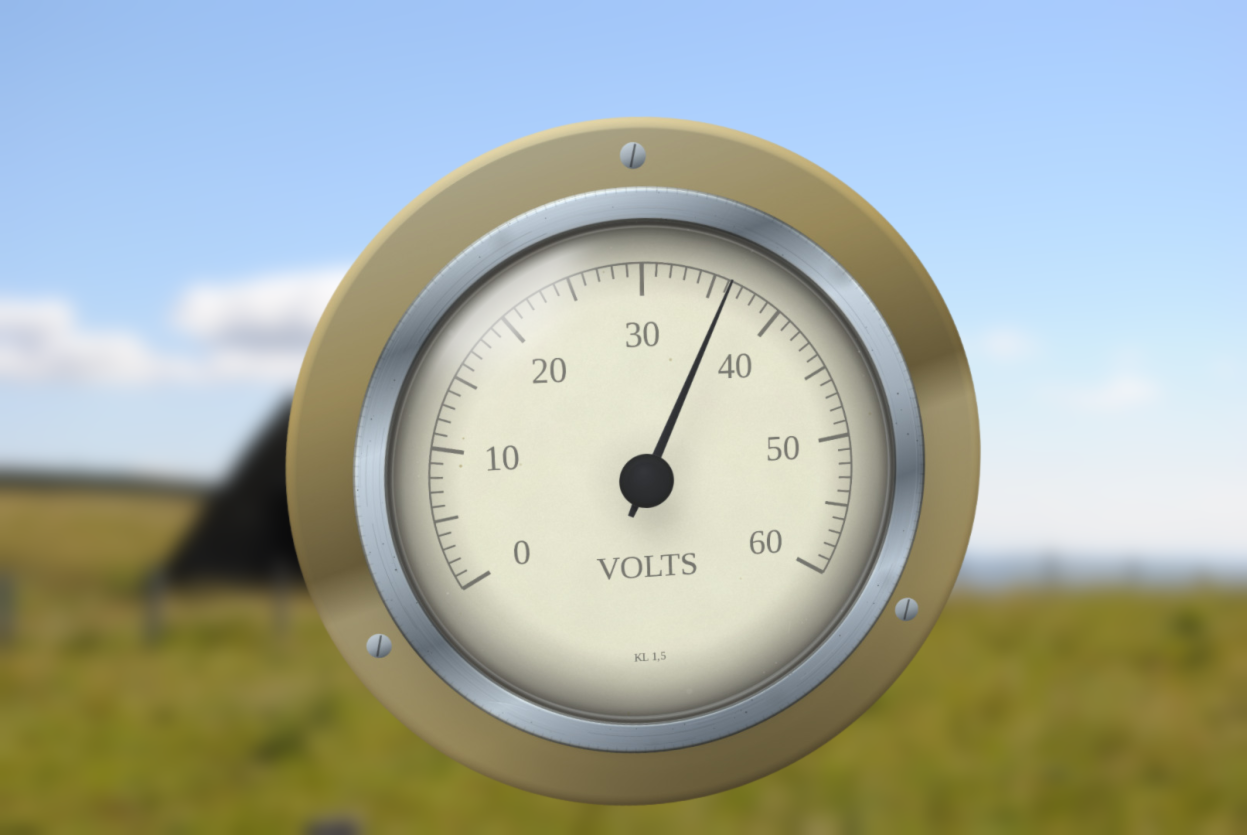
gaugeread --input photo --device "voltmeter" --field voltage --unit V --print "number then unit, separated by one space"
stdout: 36 V
